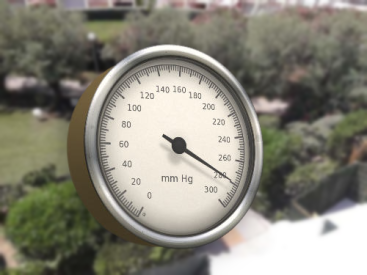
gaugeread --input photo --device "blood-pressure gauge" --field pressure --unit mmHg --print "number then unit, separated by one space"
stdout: 280 mmHg
